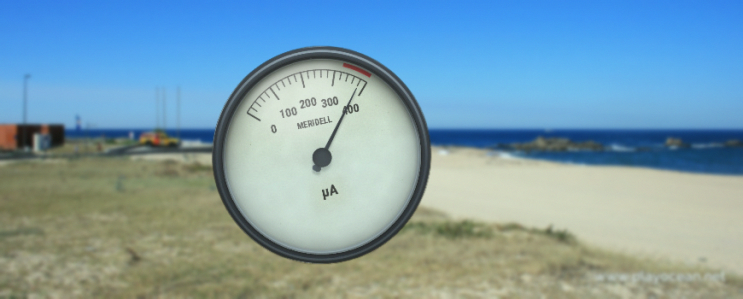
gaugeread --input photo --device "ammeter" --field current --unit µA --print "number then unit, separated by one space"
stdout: 380 µA
